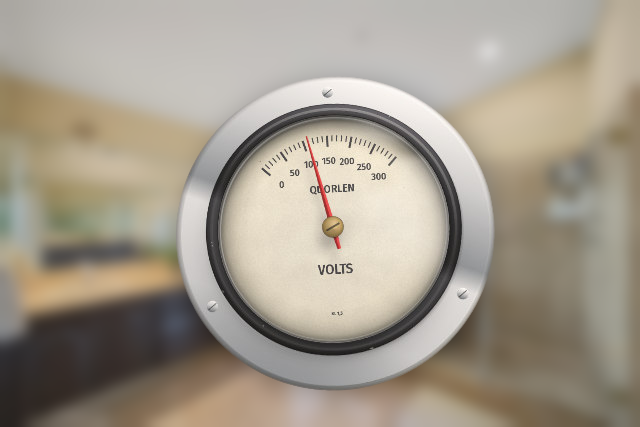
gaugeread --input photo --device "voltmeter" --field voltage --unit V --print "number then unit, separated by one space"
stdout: 110 V
